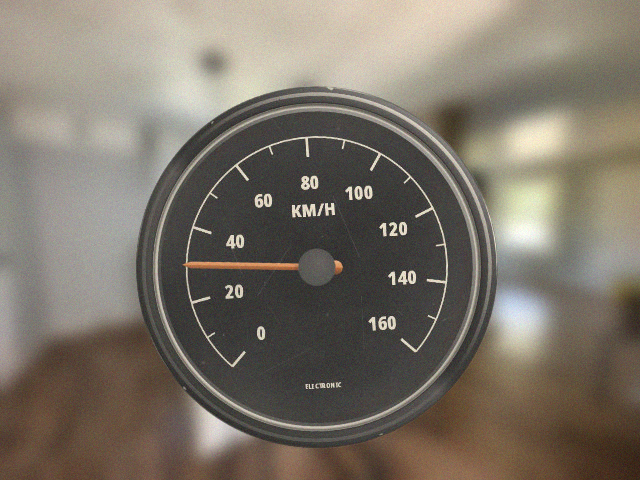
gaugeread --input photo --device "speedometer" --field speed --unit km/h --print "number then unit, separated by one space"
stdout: 30 km/h
